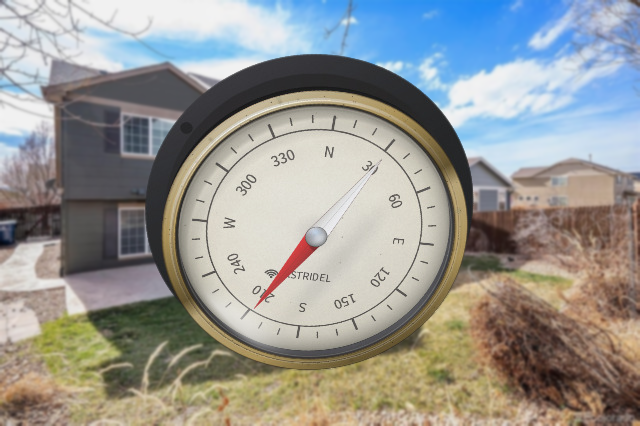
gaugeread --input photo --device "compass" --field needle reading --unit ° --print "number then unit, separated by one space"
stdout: 210 °
